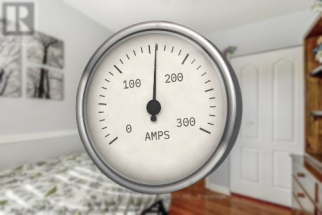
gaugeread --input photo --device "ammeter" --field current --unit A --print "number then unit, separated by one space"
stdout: 160 A
